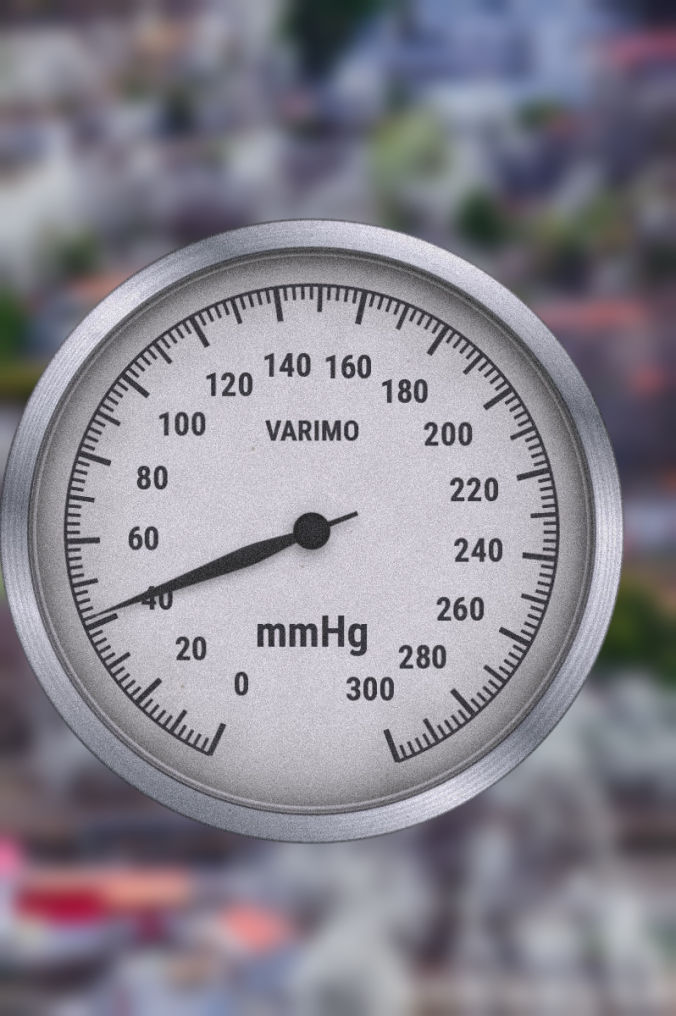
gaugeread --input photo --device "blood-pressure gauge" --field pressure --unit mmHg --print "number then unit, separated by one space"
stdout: 42 mmHg
